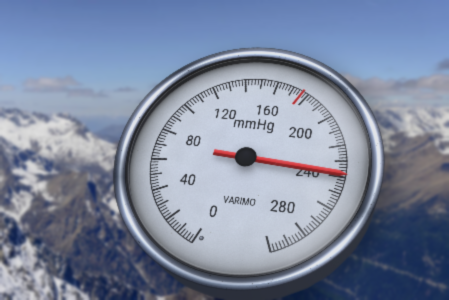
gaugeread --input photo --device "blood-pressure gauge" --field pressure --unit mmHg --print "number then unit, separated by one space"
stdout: 240 mmHg
